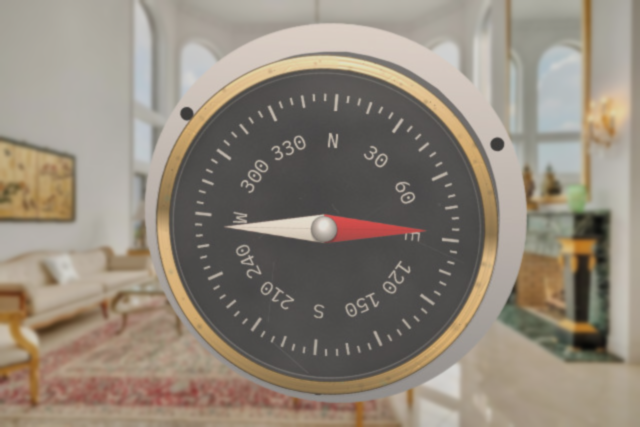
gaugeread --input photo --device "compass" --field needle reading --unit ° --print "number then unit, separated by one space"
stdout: 85 °
